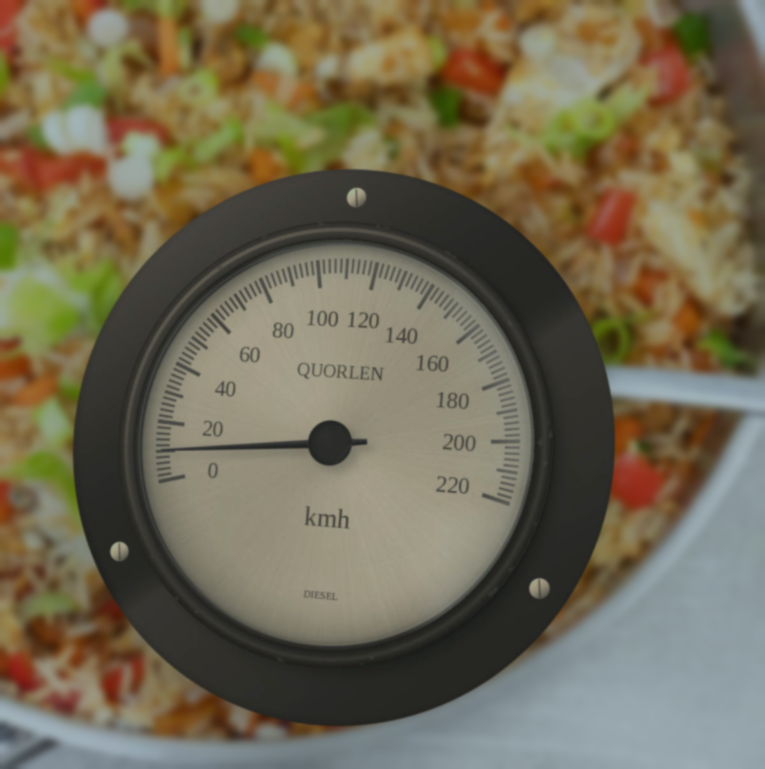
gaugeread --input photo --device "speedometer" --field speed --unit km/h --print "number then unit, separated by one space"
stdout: 10 km/h
